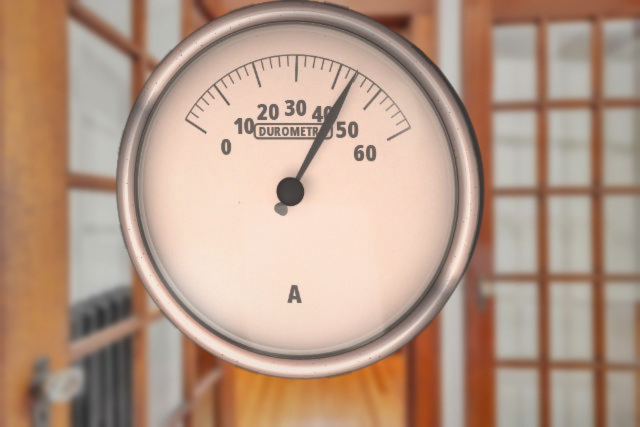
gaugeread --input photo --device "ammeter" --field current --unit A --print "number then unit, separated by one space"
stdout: 44 A
